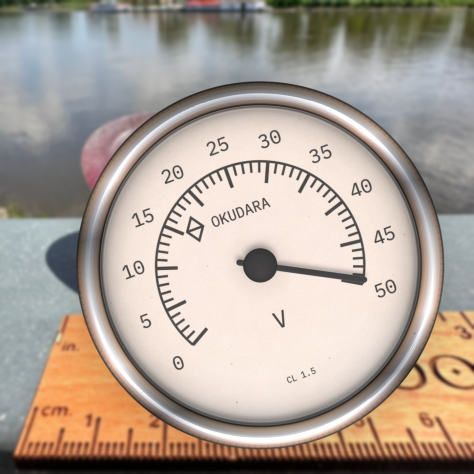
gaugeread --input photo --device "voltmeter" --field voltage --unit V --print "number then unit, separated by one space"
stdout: 49.5 V
